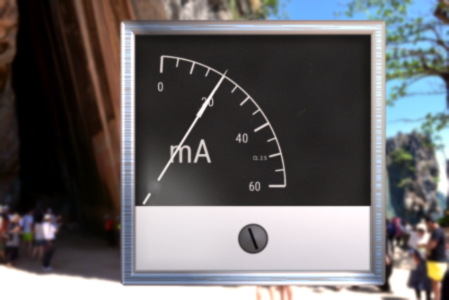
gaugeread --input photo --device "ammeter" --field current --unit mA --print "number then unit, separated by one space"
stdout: 20 mA
